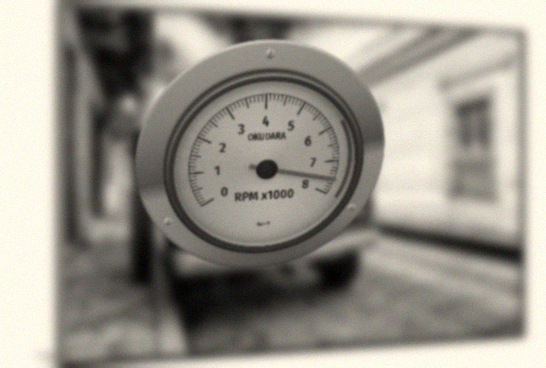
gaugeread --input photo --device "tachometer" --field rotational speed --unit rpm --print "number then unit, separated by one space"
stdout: 7500 rpm
